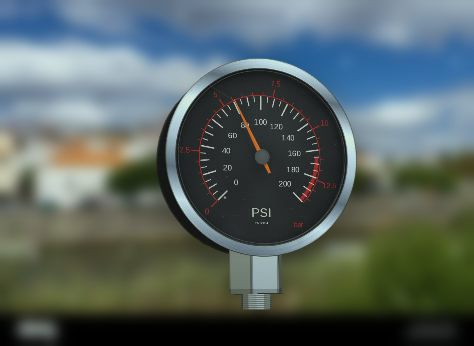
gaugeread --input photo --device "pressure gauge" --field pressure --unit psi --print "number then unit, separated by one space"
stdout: 80 psi
